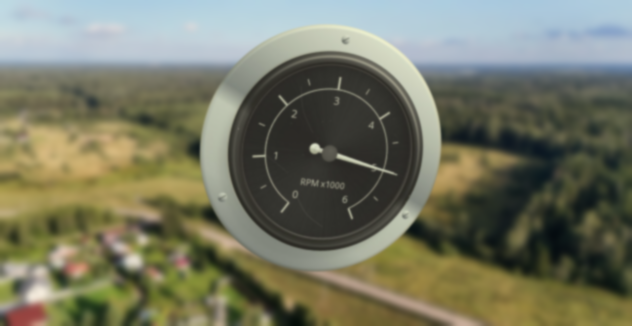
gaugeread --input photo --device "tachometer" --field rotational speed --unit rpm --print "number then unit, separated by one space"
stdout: 5000 rpm
